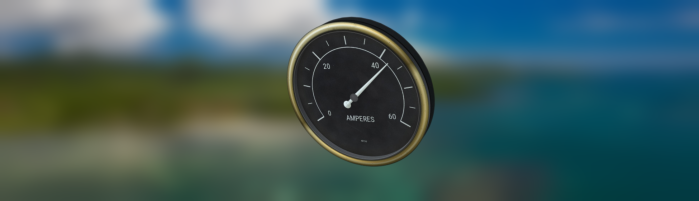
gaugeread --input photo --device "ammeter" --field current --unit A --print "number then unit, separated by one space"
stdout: 42.5 A
